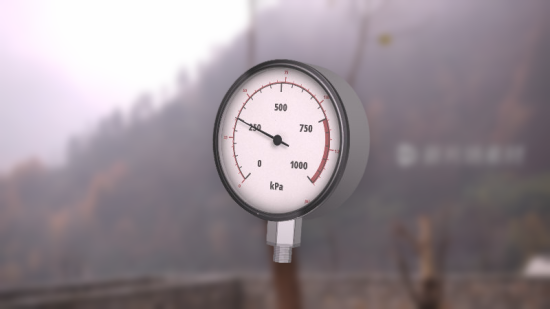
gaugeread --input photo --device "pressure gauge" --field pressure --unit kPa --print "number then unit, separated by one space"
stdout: 250 kPa
